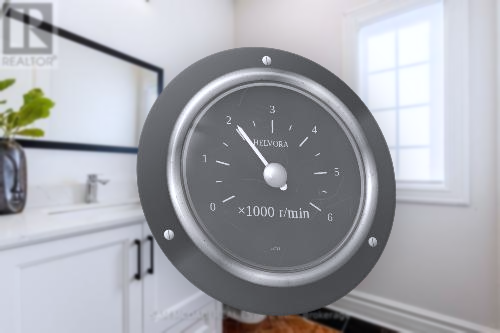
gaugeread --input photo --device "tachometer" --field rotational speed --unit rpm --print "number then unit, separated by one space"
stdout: 2000 rpm
